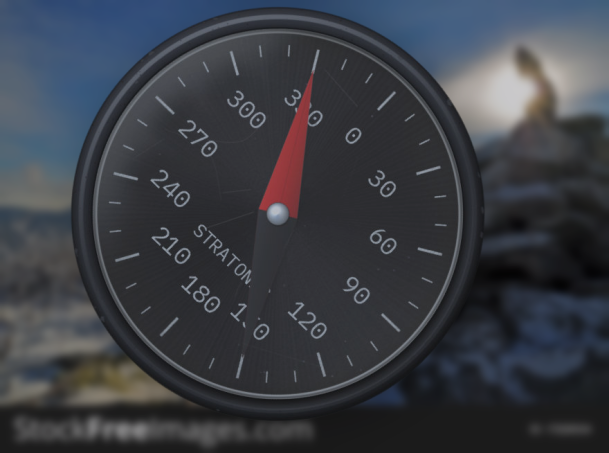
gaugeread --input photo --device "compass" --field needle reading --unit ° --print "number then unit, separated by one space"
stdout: 330 °
